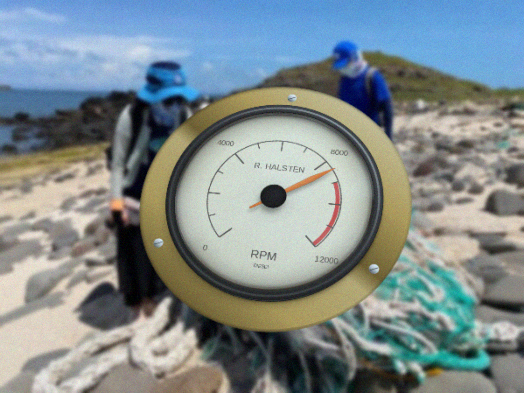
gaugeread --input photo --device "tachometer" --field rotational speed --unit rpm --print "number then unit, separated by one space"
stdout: 8500 rpm
